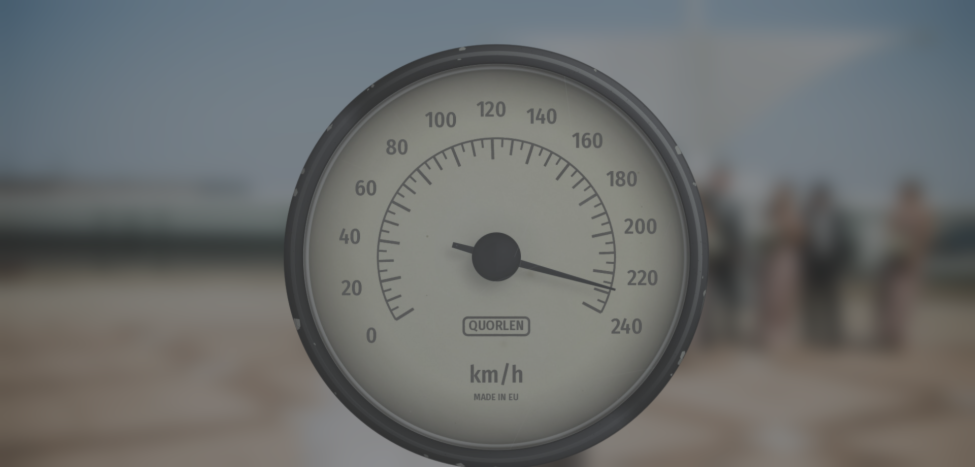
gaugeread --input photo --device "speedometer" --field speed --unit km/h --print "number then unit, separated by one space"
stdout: 227.5 km/h
